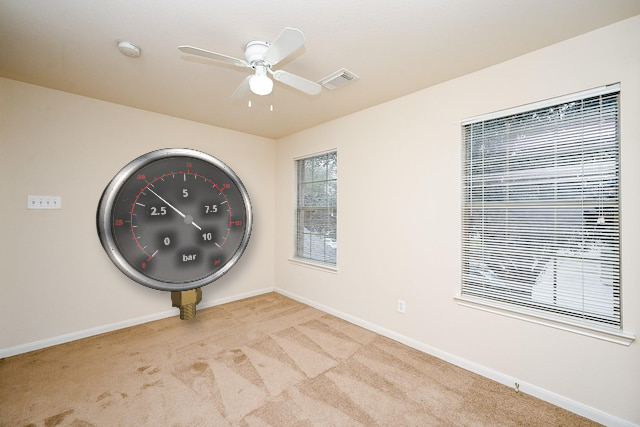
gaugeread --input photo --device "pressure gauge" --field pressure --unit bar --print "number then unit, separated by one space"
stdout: 3.25 bar
